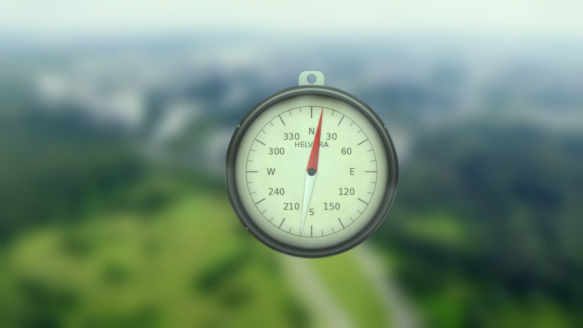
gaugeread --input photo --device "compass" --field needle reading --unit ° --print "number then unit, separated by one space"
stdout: 10 °
